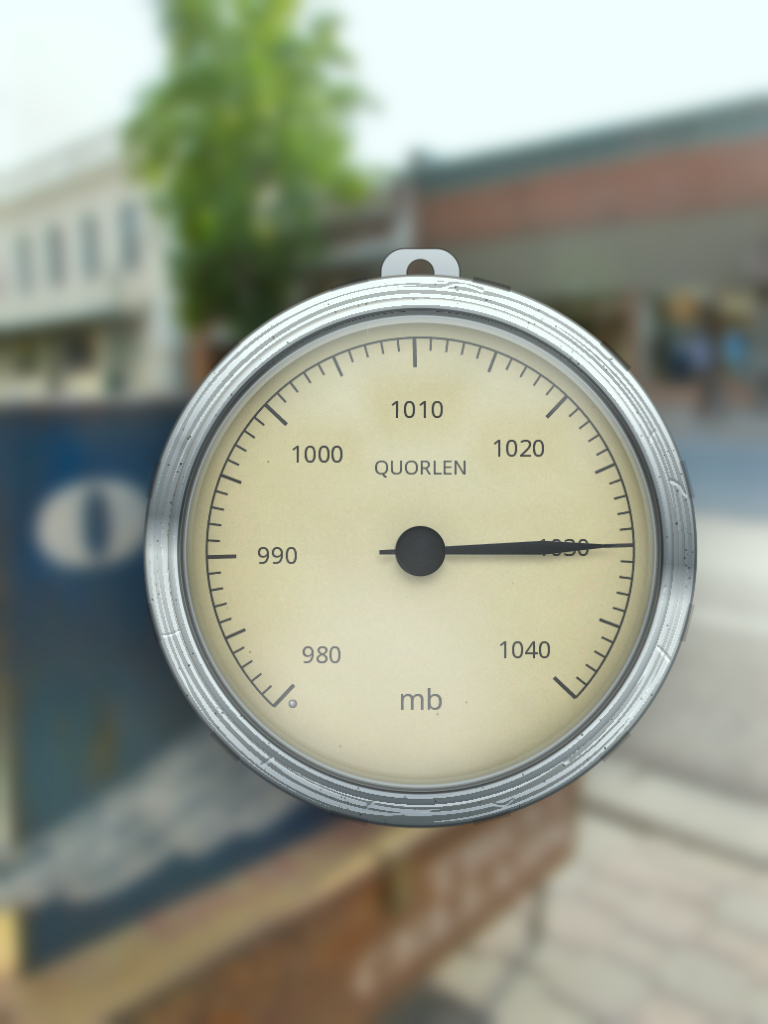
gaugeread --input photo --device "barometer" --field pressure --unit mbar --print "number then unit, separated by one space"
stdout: 1030 mbar
